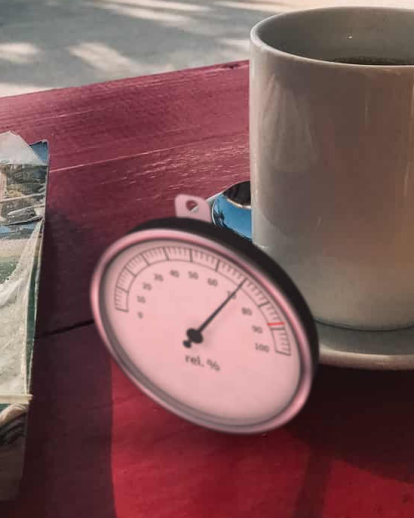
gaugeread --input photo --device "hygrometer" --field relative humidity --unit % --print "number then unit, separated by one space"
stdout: 70 %
